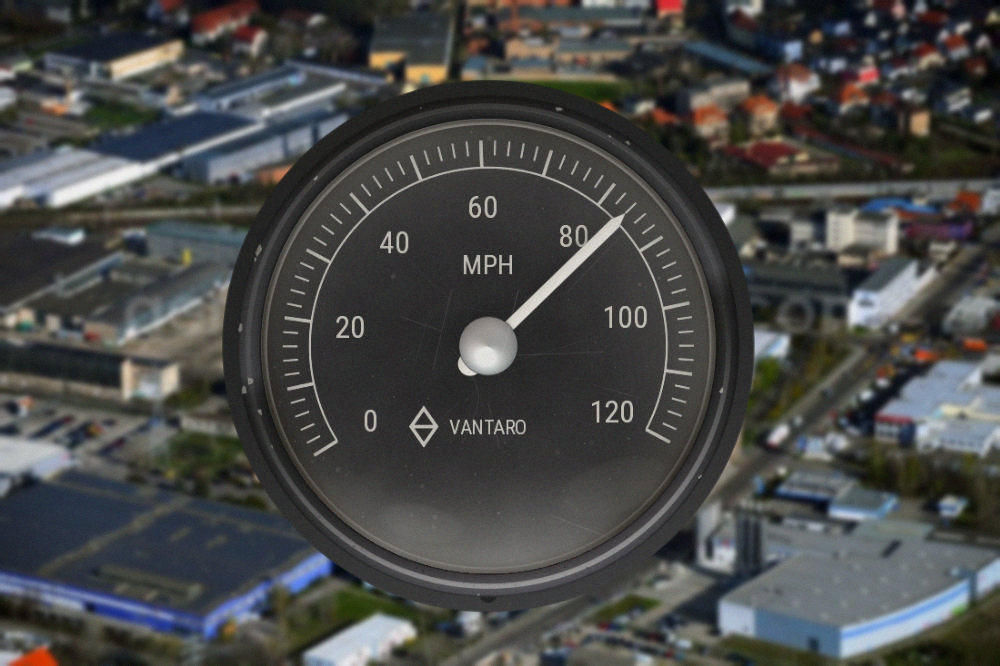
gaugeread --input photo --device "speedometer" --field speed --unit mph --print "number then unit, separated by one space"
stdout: 84 mph
